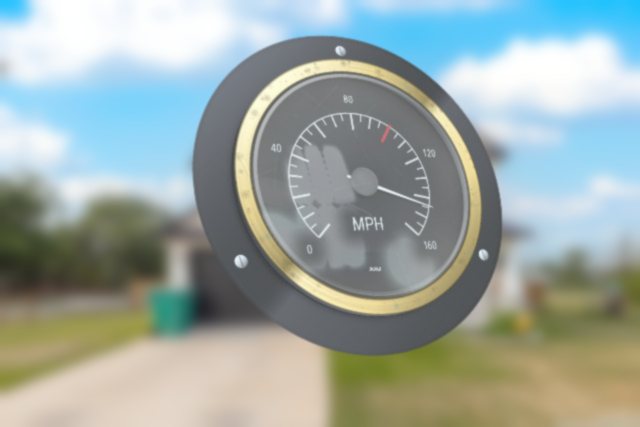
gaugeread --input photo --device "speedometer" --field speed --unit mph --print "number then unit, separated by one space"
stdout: 145 mph
